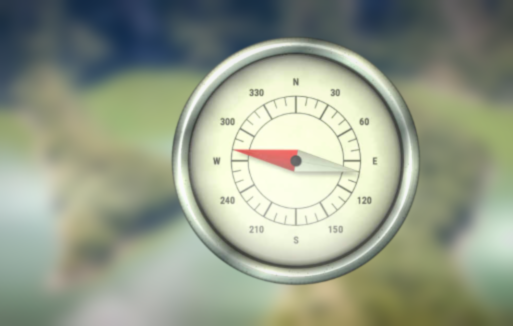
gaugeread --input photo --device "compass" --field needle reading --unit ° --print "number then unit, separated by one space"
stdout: 280 °
